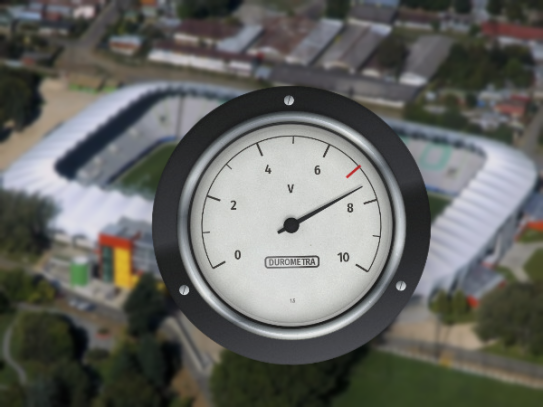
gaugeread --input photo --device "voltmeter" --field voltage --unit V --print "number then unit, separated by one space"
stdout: 7.5 V
